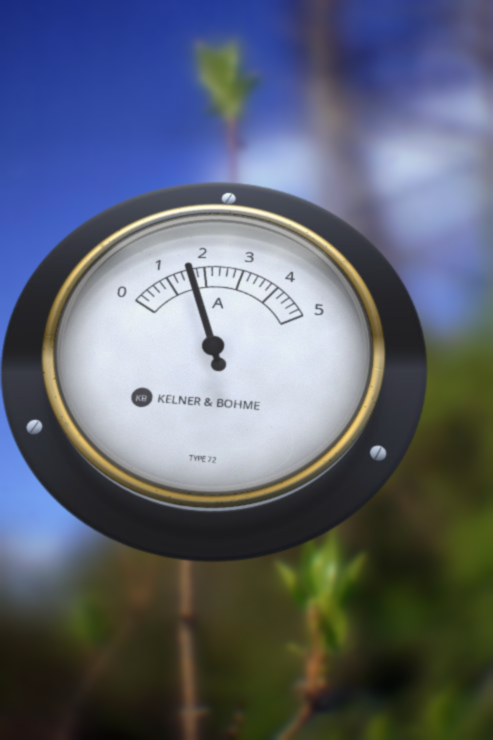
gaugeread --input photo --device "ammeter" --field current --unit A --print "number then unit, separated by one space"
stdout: 1.6 A
